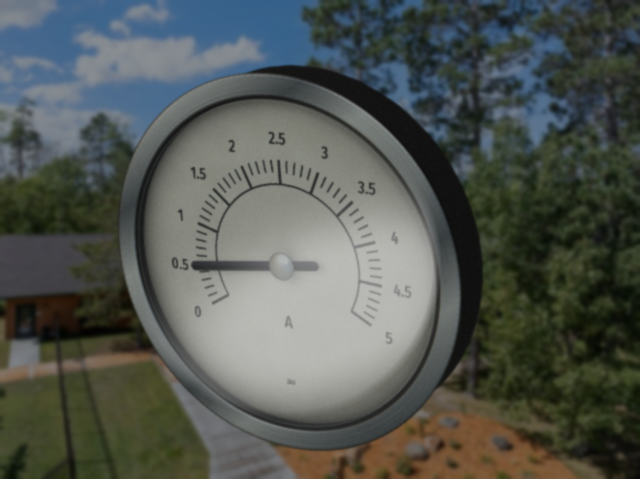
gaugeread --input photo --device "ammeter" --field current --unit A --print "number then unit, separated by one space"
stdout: 0.5 A
